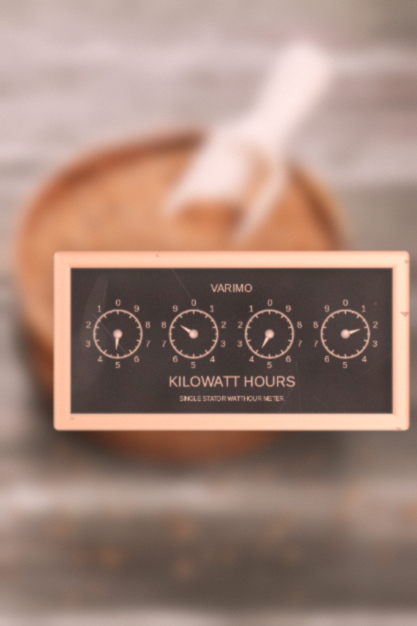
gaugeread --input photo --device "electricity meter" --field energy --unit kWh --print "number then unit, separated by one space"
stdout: 4842 kWh
